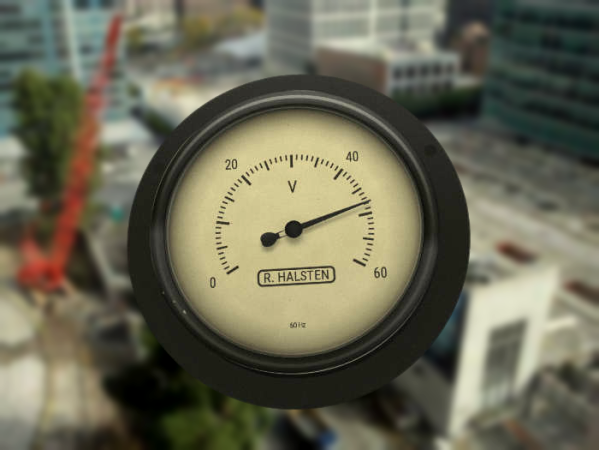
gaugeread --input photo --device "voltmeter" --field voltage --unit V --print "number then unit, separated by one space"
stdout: 48 V
